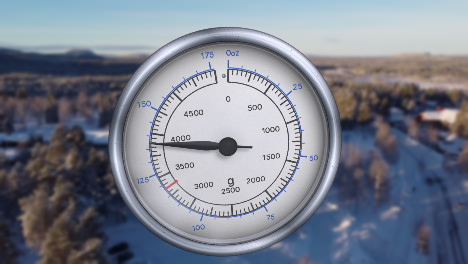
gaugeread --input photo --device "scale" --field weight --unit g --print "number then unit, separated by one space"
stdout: 3900 g
